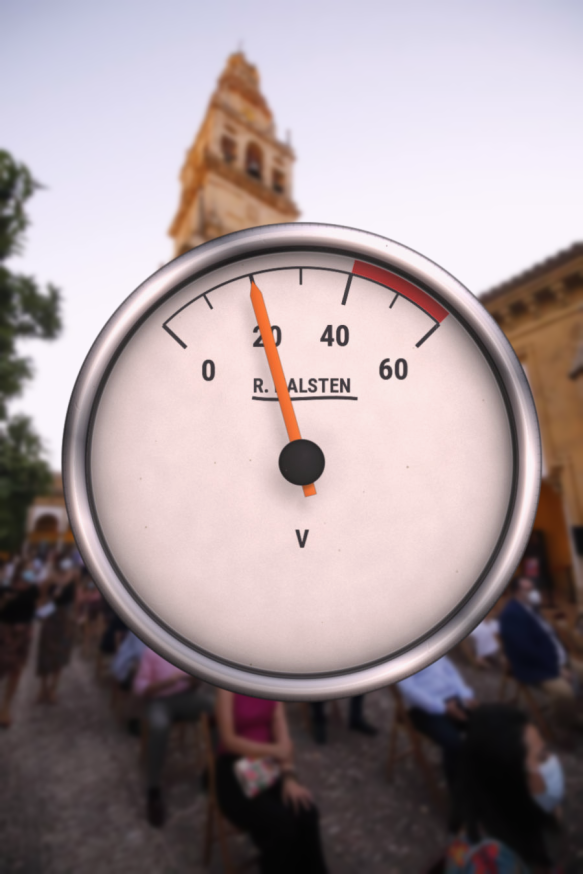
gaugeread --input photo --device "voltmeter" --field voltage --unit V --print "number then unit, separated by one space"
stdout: 20 V
